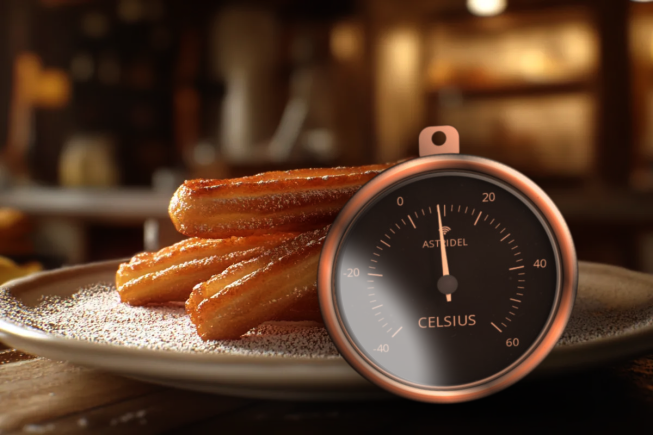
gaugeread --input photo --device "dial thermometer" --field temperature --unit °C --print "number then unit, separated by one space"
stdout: 8 °C
